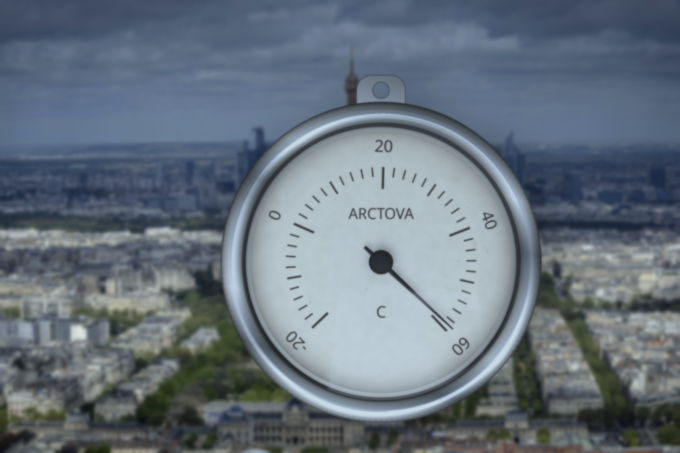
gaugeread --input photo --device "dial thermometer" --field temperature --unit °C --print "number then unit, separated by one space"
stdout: 59 °C
